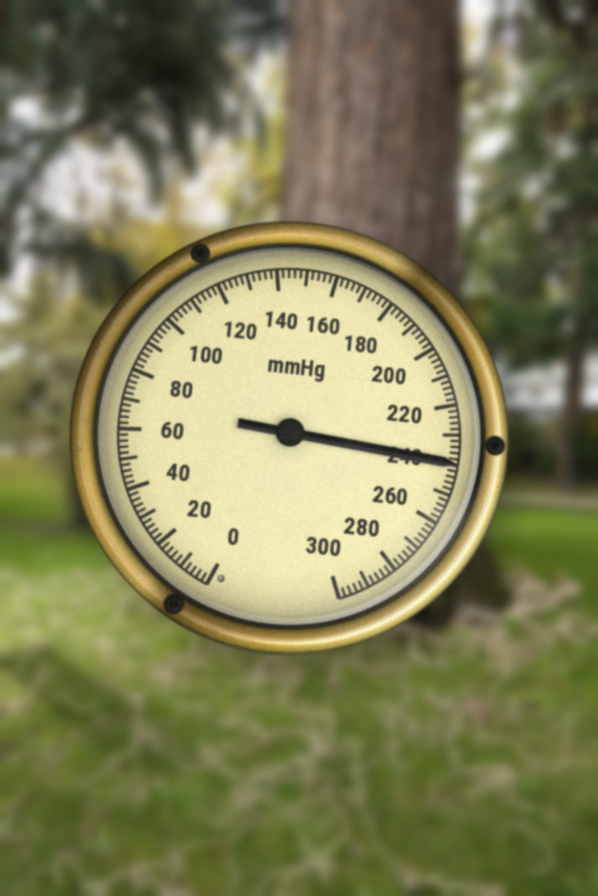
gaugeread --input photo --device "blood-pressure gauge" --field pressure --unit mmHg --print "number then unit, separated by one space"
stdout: 240 mmHg
